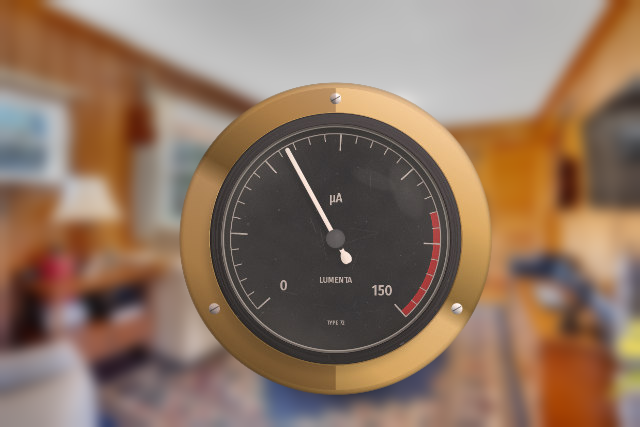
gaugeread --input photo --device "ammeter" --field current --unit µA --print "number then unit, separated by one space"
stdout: 57.5 µA
